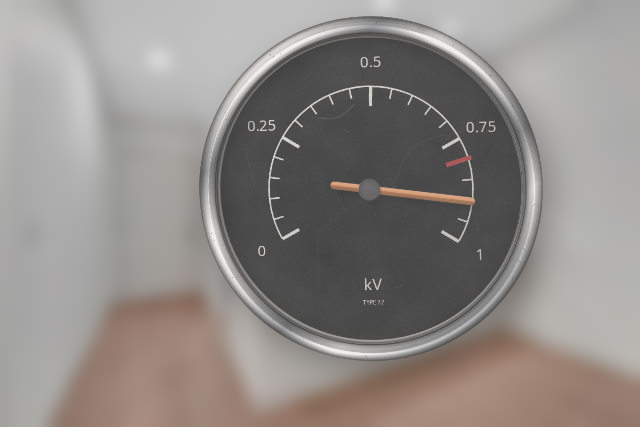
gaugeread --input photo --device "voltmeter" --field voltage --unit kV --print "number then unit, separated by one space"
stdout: 0.9 kV
